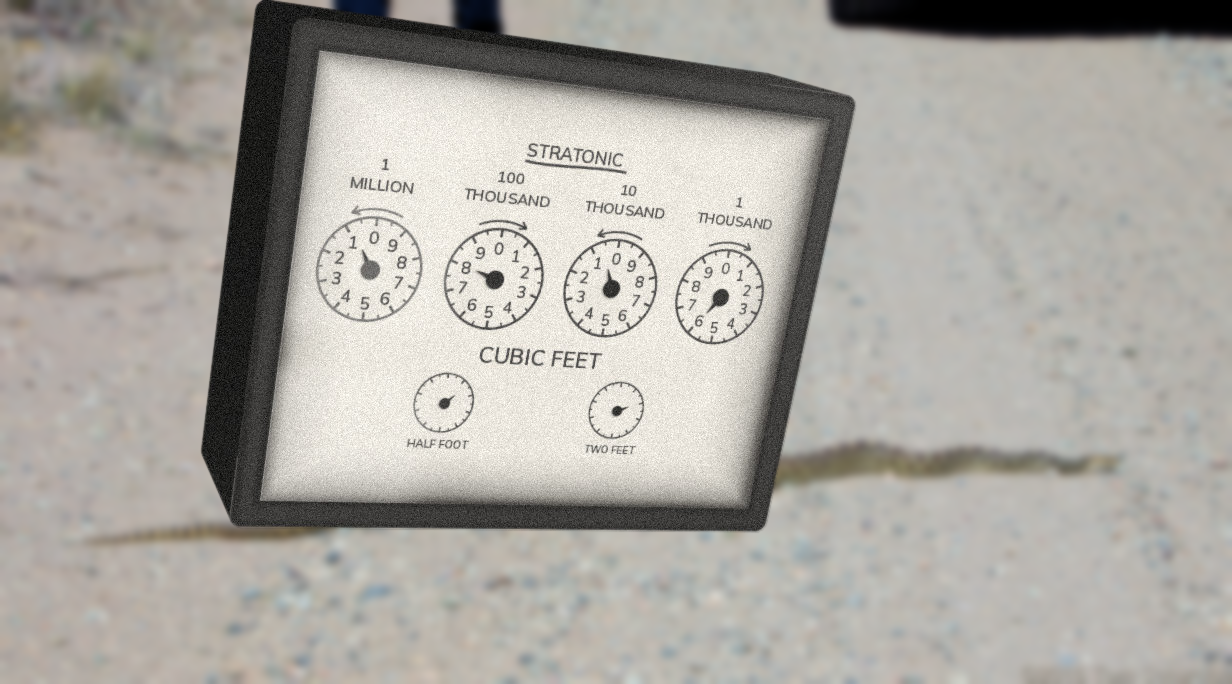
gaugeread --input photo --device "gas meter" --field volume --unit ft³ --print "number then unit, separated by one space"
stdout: 80600 ft³
